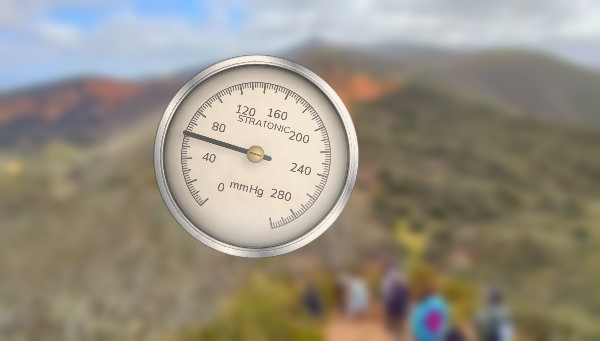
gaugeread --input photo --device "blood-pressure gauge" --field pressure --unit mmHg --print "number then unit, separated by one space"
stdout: 60 mmHg
